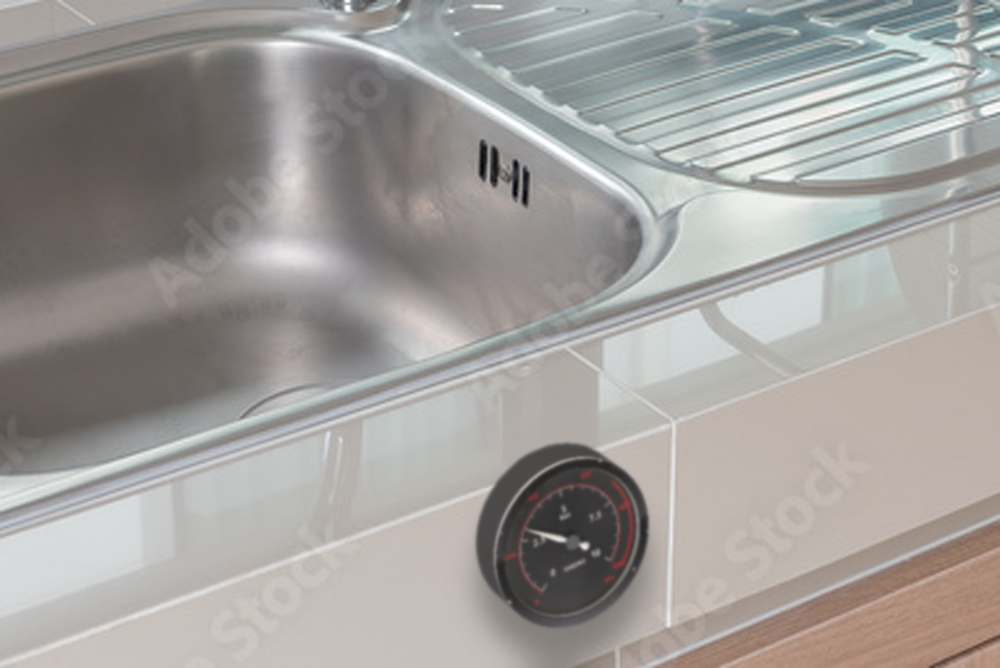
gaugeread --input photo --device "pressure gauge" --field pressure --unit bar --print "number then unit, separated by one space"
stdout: 3 bar
